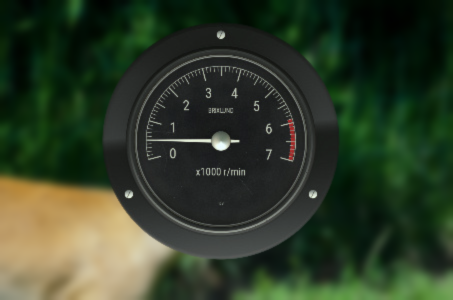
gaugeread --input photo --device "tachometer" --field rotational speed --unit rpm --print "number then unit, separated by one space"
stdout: 500 rpm
